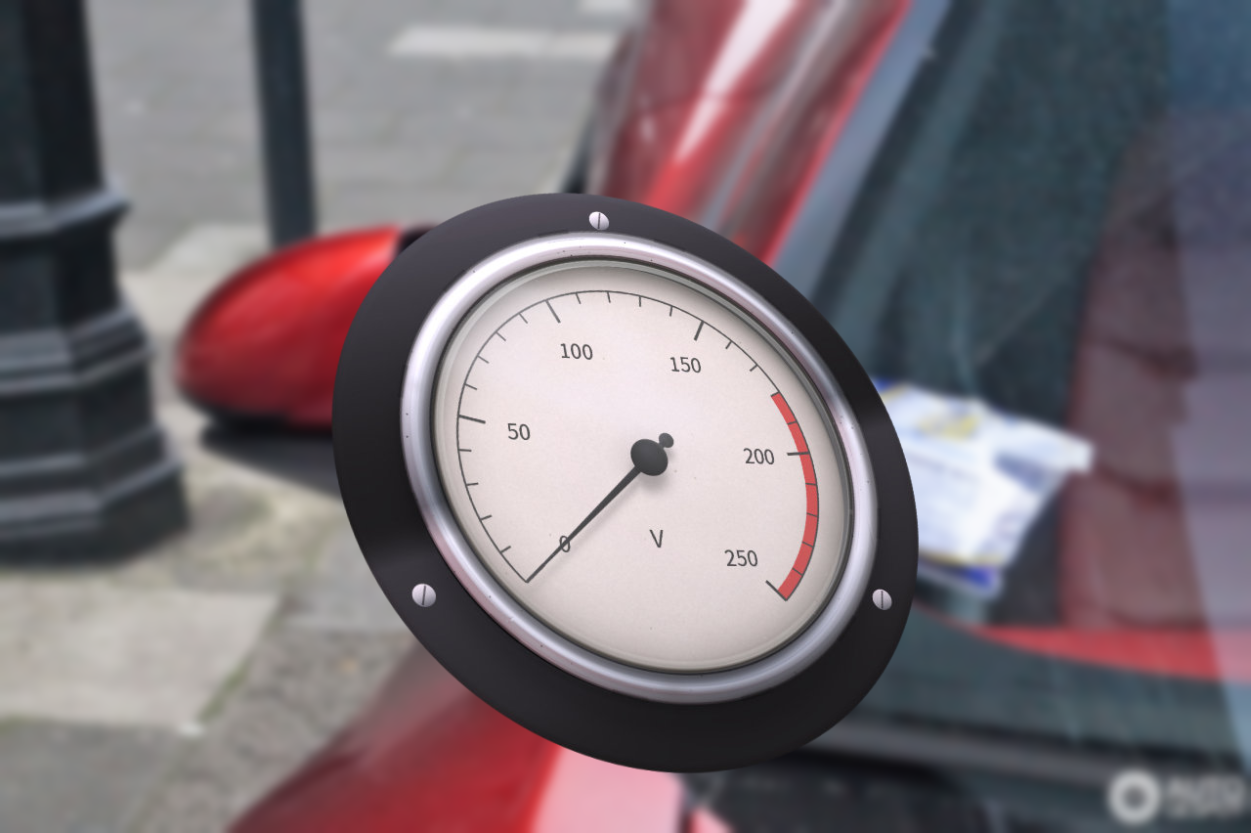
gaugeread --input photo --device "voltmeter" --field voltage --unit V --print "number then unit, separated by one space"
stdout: 0 V
